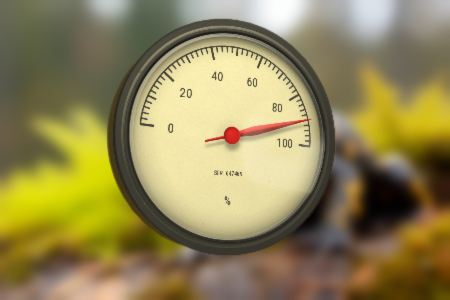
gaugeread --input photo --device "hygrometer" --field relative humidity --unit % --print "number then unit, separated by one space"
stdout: 90 %
